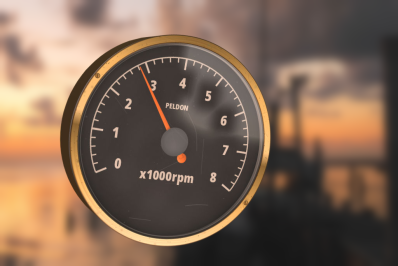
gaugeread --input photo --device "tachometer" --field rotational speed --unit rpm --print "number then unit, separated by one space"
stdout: 2800 rpm
